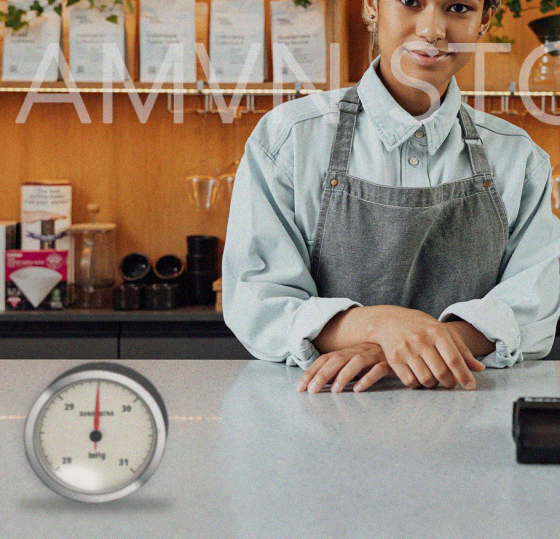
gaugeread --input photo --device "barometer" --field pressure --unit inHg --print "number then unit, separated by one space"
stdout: 29.5 inHg
